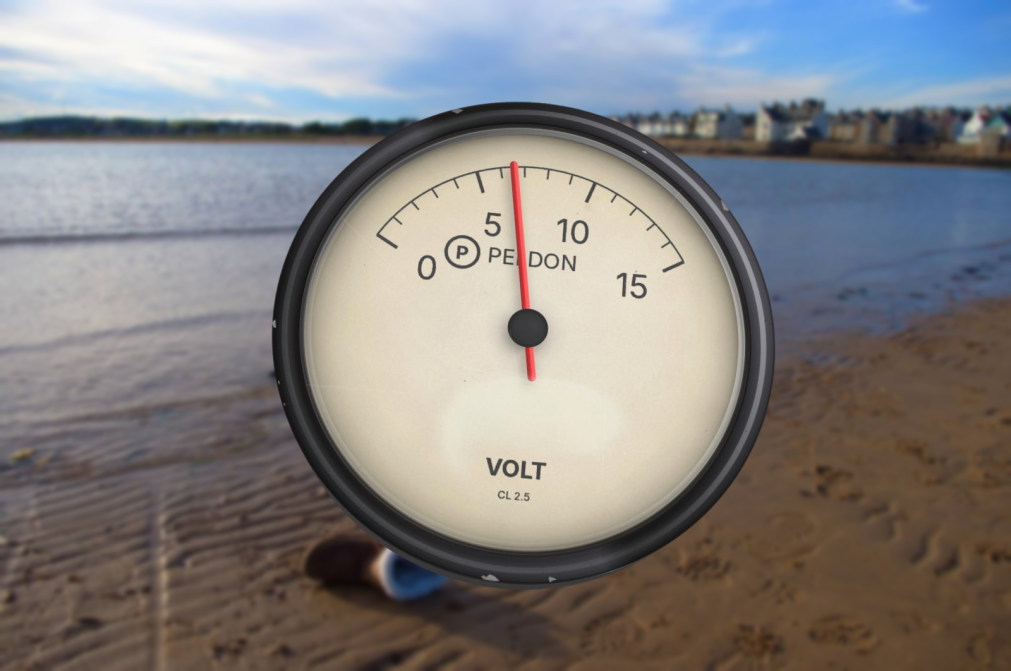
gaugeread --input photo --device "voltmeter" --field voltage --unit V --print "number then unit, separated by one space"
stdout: 6.5 V
